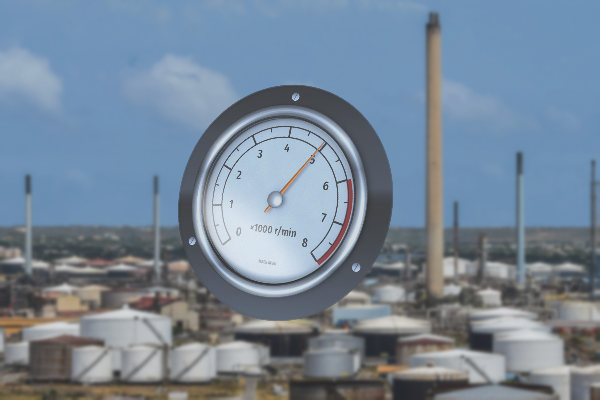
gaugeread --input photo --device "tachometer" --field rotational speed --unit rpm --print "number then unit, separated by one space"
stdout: 5000 rpm
